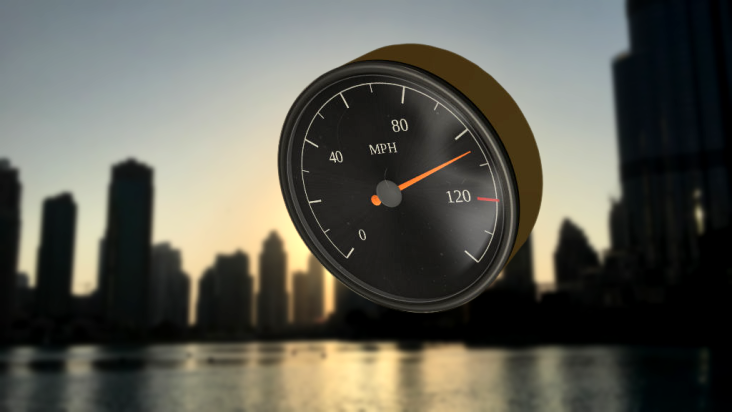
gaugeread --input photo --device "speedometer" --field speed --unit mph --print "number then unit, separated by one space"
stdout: 105 mph
